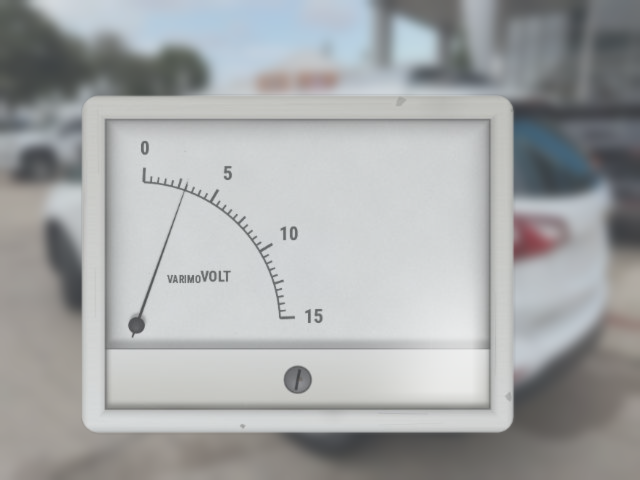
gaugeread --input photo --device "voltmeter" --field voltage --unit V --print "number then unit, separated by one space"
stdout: 3 V
